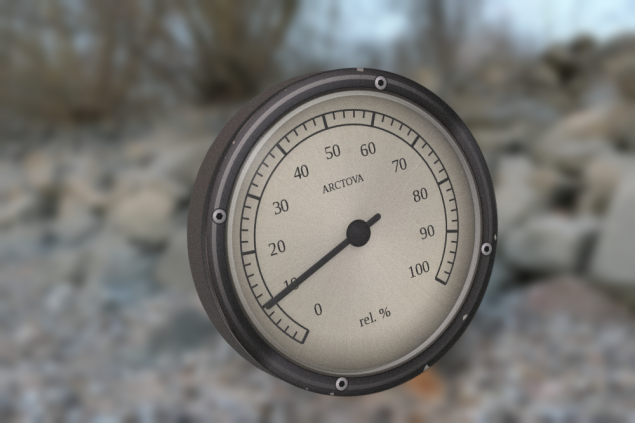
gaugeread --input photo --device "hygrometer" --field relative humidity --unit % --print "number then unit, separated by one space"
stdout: 10 %
